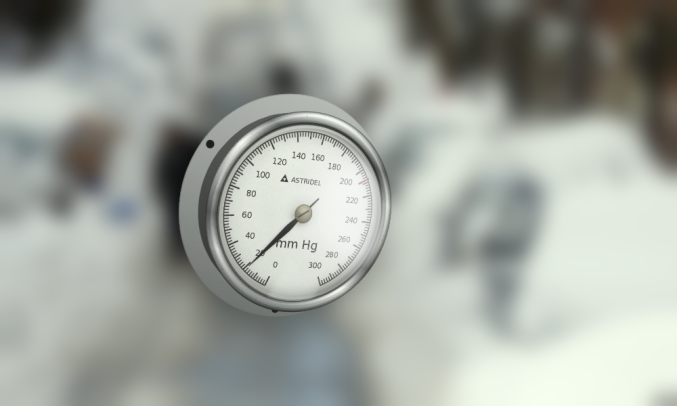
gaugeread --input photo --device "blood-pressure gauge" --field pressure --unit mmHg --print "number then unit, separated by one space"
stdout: 20 mmHg
